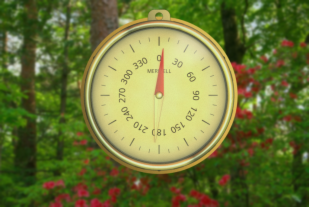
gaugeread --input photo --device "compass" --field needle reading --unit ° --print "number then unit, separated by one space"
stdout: 5 °
